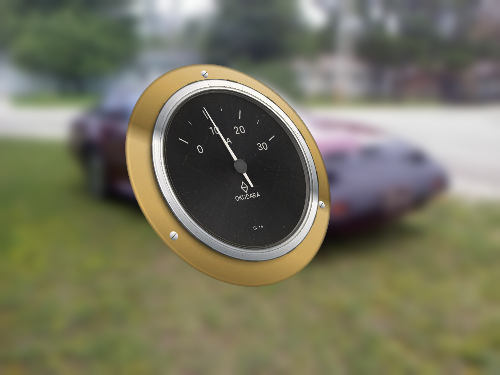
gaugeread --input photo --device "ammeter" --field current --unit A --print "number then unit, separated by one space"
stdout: 10 A
